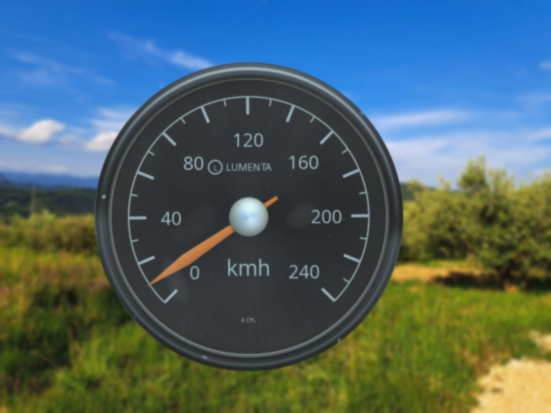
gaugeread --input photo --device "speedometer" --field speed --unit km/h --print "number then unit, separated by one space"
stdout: 10 km/h
